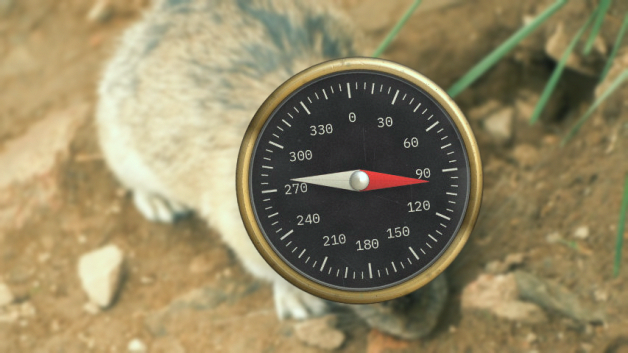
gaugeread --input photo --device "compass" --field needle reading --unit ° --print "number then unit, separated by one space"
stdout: 97.5 °
